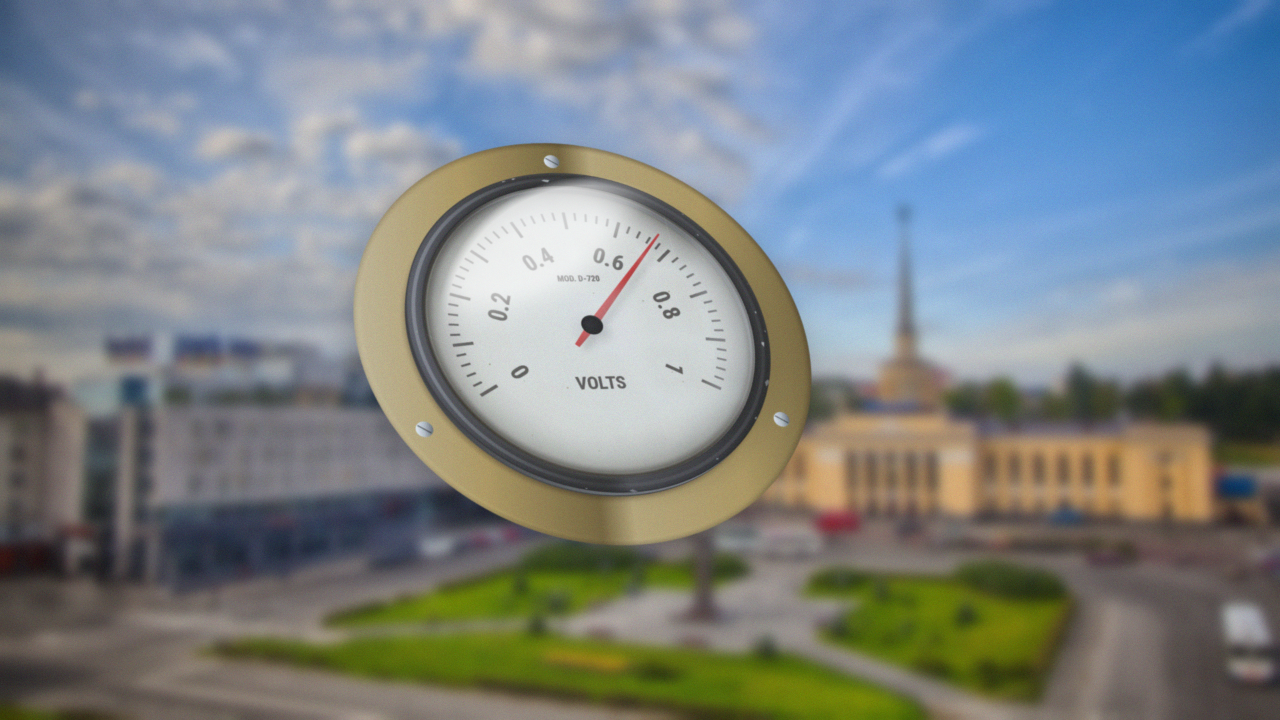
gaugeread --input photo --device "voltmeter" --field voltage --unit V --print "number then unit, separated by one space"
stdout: 0.67 V
